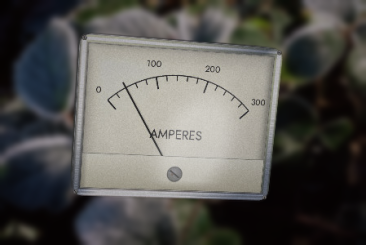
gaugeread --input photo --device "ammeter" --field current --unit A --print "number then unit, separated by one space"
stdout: 40 A
